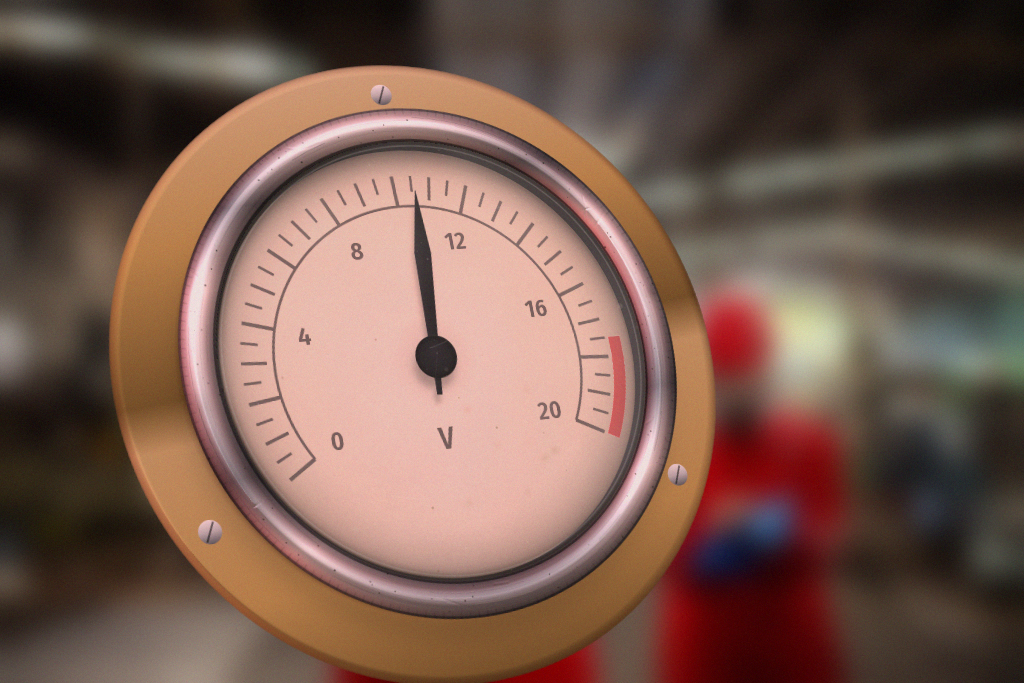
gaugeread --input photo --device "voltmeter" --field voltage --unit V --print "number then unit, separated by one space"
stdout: 10.5 V
